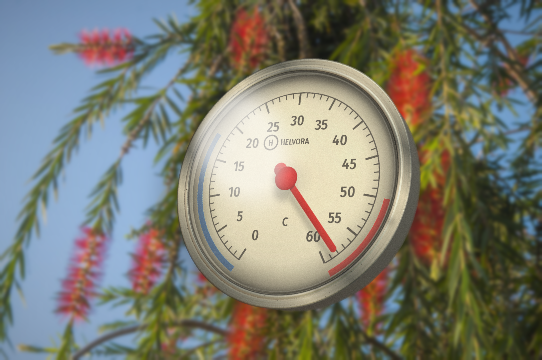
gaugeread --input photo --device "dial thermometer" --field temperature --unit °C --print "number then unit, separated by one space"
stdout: 58 °C
